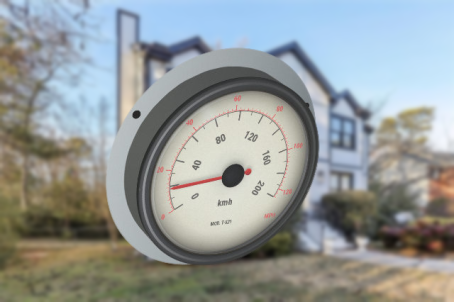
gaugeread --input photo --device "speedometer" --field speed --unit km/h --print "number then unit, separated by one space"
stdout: 20 km/h
